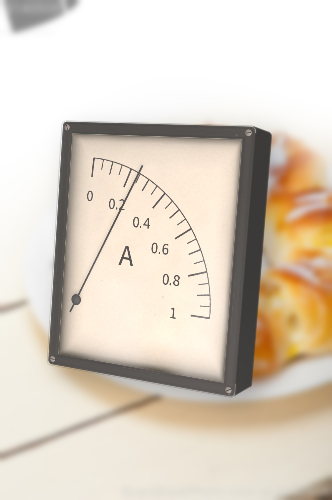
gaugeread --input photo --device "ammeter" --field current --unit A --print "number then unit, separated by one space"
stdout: 0.25 A
